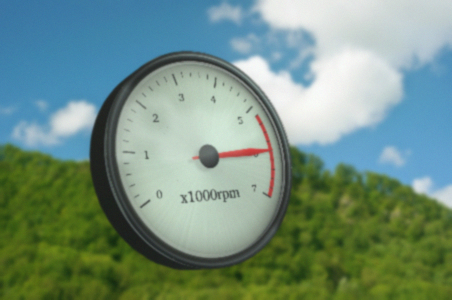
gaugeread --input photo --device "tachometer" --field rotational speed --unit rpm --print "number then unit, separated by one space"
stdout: 6000 rpm
